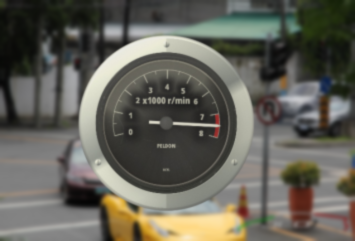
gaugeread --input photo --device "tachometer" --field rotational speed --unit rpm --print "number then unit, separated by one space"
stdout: 7500 rpm
